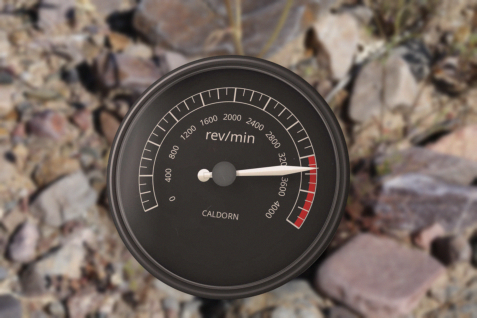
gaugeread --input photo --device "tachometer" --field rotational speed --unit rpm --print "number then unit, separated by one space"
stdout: 3350 rpm
